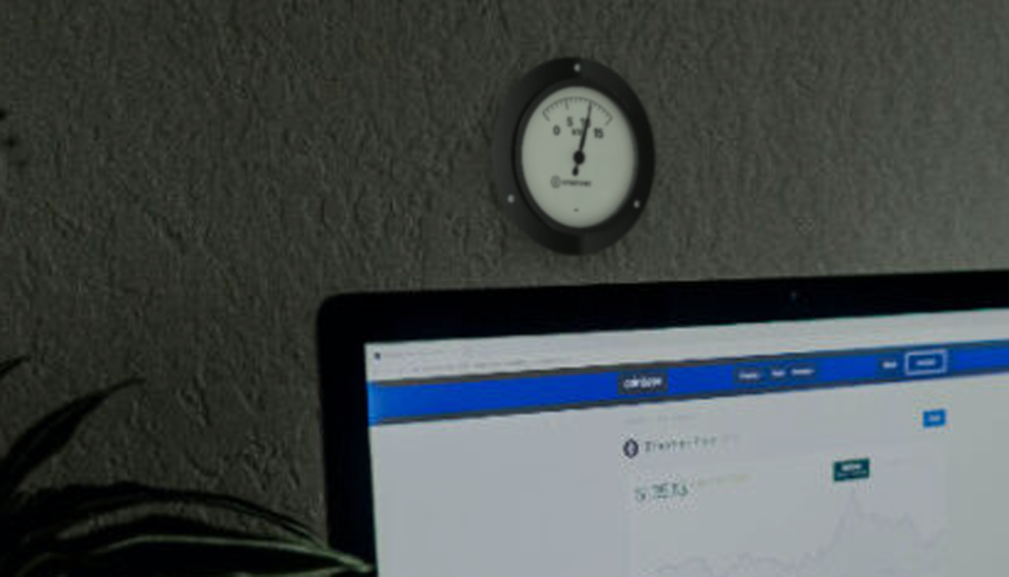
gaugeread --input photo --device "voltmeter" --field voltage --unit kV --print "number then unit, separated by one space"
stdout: 10 kV
